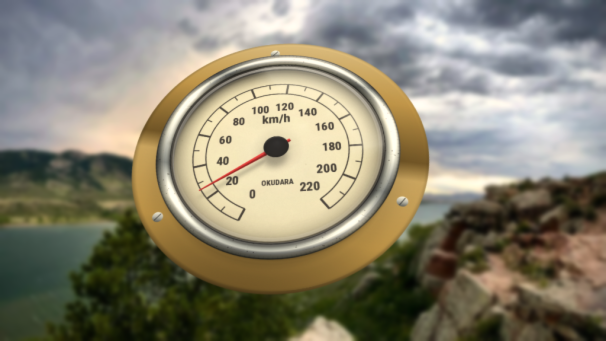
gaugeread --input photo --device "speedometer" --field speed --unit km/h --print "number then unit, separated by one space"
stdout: 25 km/h
